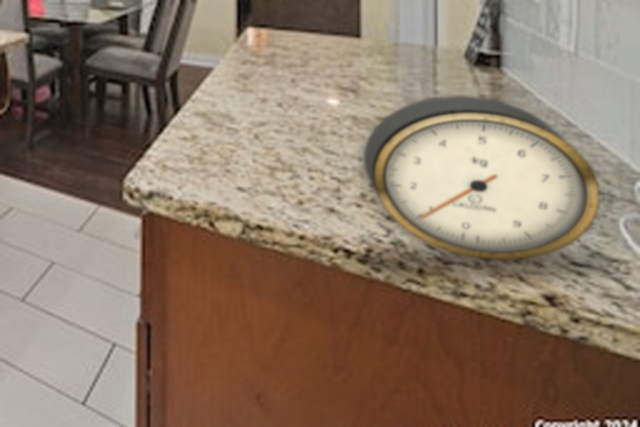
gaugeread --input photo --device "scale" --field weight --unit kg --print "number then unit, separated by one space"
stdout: 1 kg
